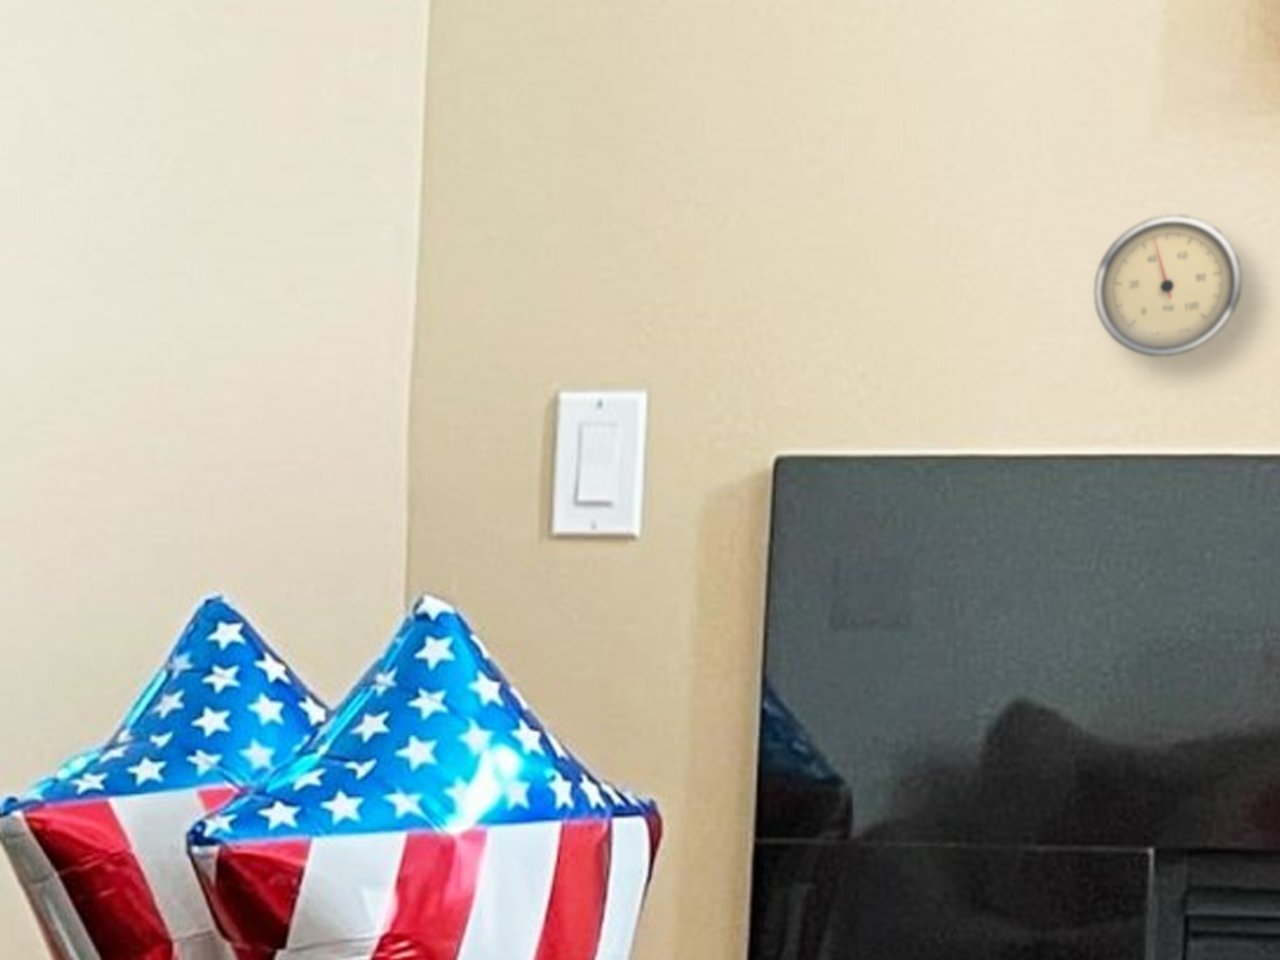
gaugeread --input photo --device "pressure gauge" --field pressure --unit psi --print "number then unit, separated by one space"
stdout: 45 psi
